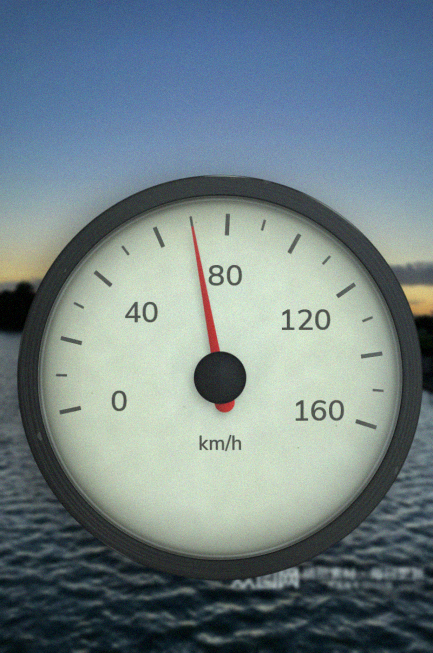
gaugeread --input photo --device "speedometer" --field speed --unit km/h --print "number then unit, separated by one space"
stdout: 70 km/h
